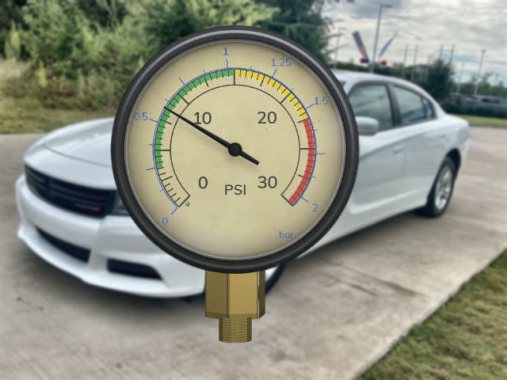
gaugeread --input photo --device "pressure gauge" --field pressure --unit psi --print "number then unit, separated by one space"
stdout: 8.5 psi
